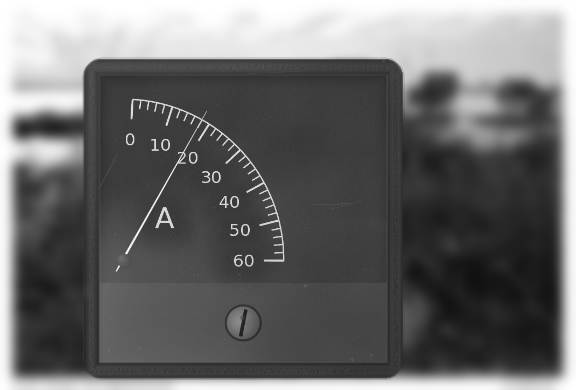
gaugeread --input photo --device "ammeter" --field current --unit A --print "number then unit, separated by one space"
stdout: 18 A
